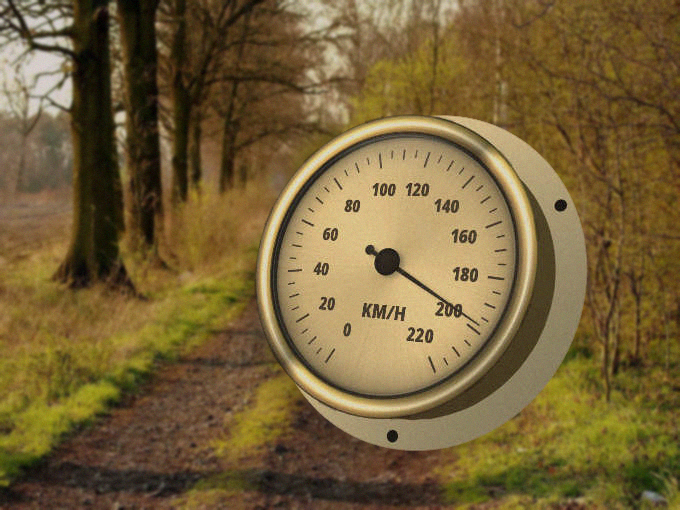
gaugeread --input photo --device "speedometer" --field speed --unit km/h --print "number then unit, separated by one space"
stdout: 197.5 km/h
